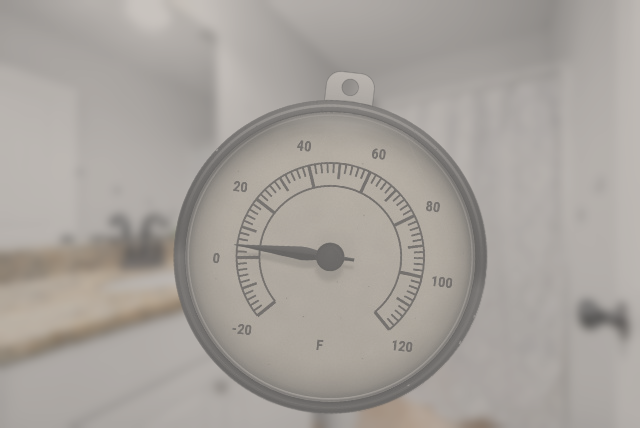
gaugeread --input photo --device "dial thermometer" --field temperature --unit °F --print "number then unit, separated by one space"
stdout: 4 °F
